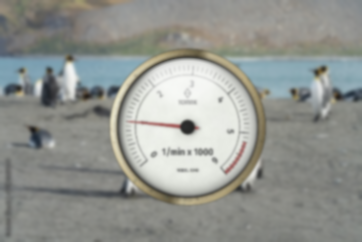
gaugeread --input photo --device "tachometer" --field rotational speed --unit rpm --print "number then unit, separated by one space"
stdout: 1000 rpm
